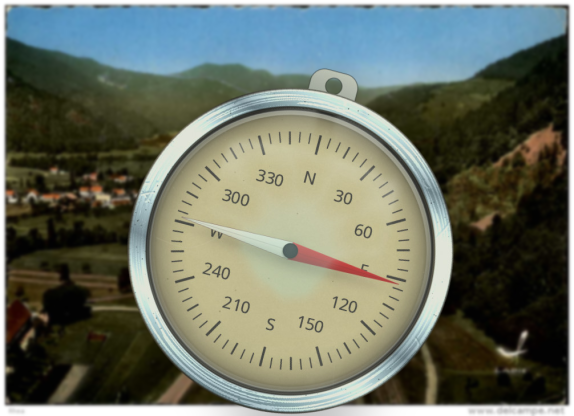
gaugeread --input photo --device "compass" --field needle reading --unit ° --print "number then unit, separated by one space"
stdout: 92.5 °
